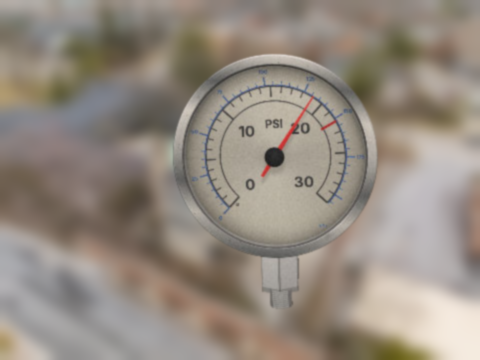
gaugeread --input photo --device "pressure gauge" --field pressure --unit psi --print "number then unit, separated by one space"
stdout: 19 psi
